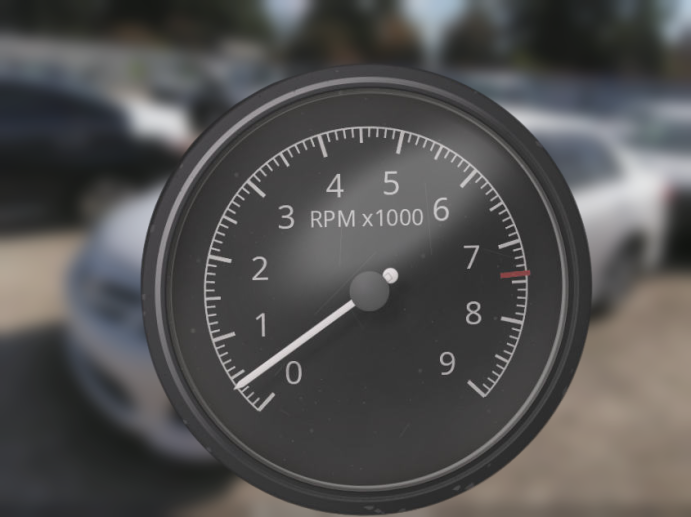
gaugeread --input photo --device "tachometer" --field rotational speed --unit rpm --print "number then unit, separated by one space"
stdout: 400 rpm
